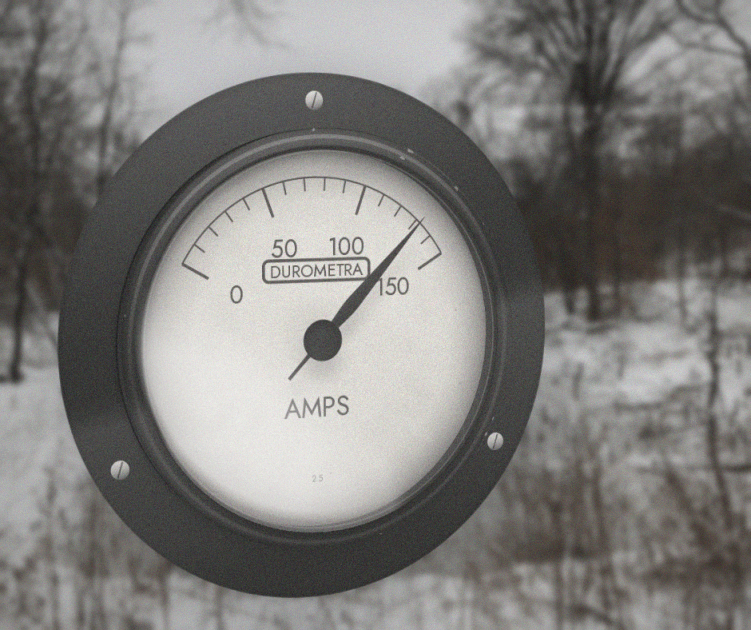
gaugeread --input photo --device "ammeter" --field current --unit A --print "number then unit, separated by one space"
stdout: 130 A
